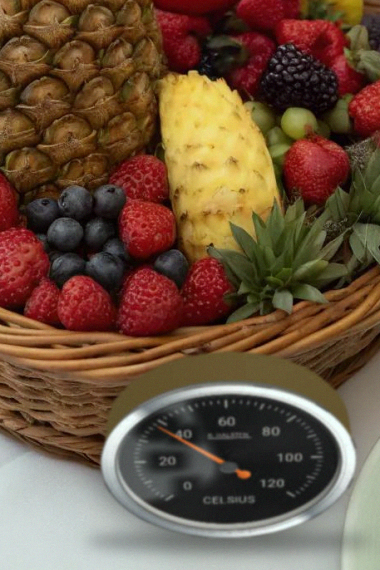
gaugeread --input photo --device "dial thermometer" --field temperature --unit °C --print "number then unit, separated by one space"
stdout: 40 °C
